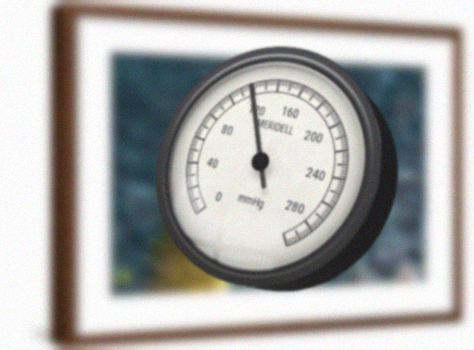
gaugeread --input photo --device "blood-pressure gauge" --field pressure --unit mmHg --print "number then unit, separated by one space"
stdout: 120 mmHg
